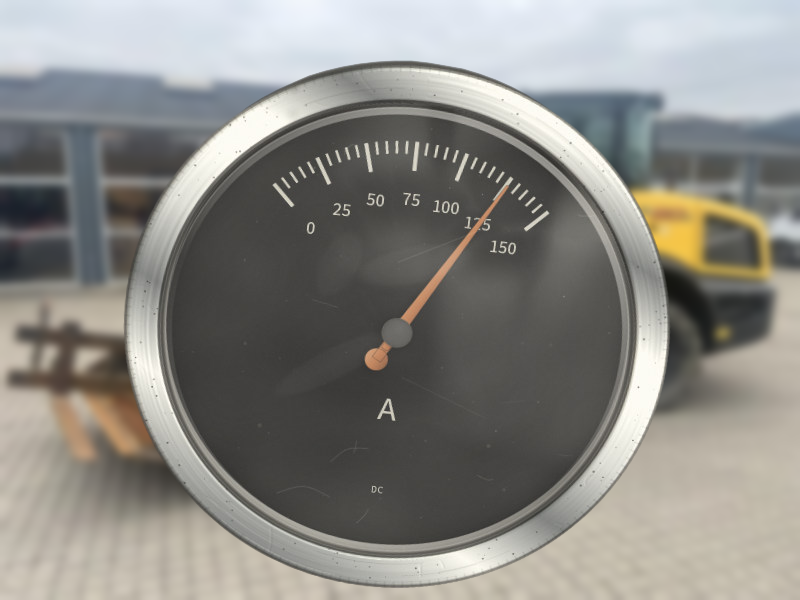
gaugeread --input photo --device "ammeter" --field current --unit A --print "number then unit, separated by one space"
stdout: 125 A
